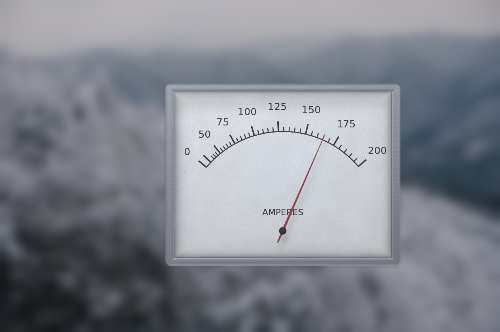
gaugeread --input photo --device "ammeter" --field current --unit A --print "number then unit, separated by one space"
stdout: 165 A
